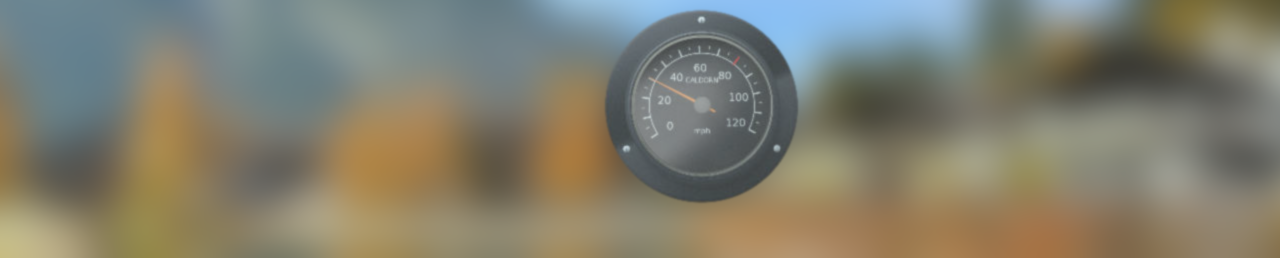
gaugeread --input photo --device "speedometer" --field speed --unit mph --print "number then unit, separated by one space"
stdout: 30 mph
